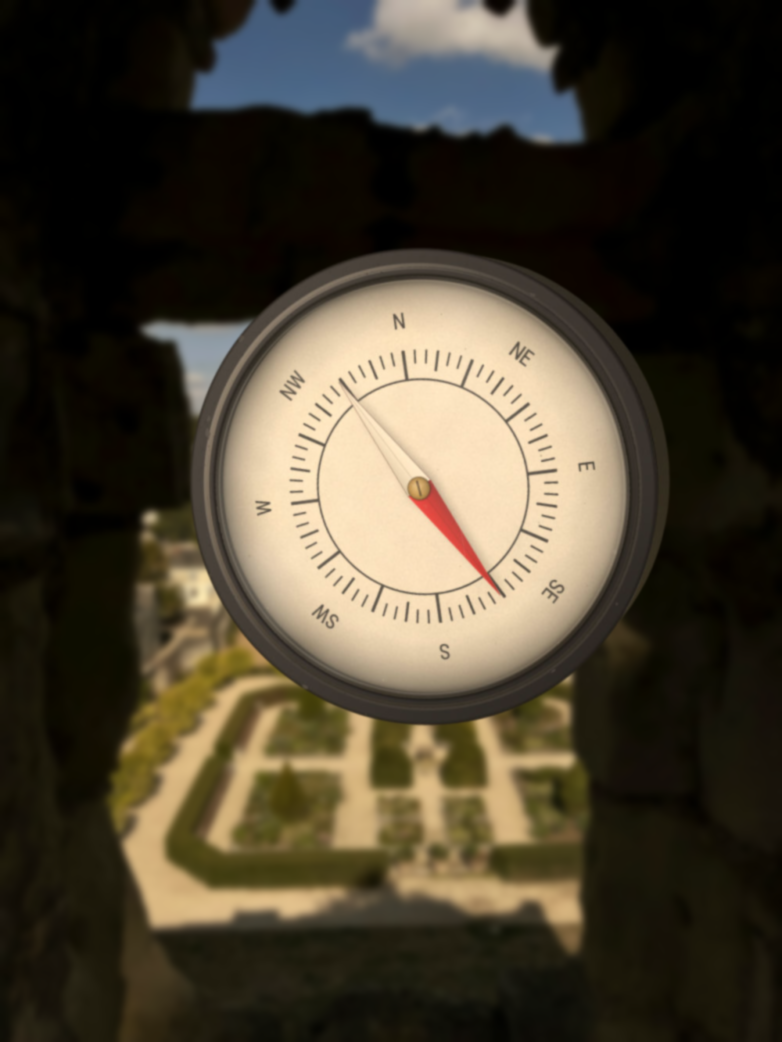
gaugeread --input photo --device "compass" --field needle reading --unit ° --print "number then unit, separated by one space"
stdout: 150 °
